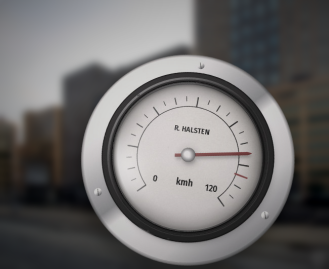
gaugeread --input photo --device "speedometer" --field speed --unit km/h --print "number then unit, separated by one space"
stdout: 95 km/h
